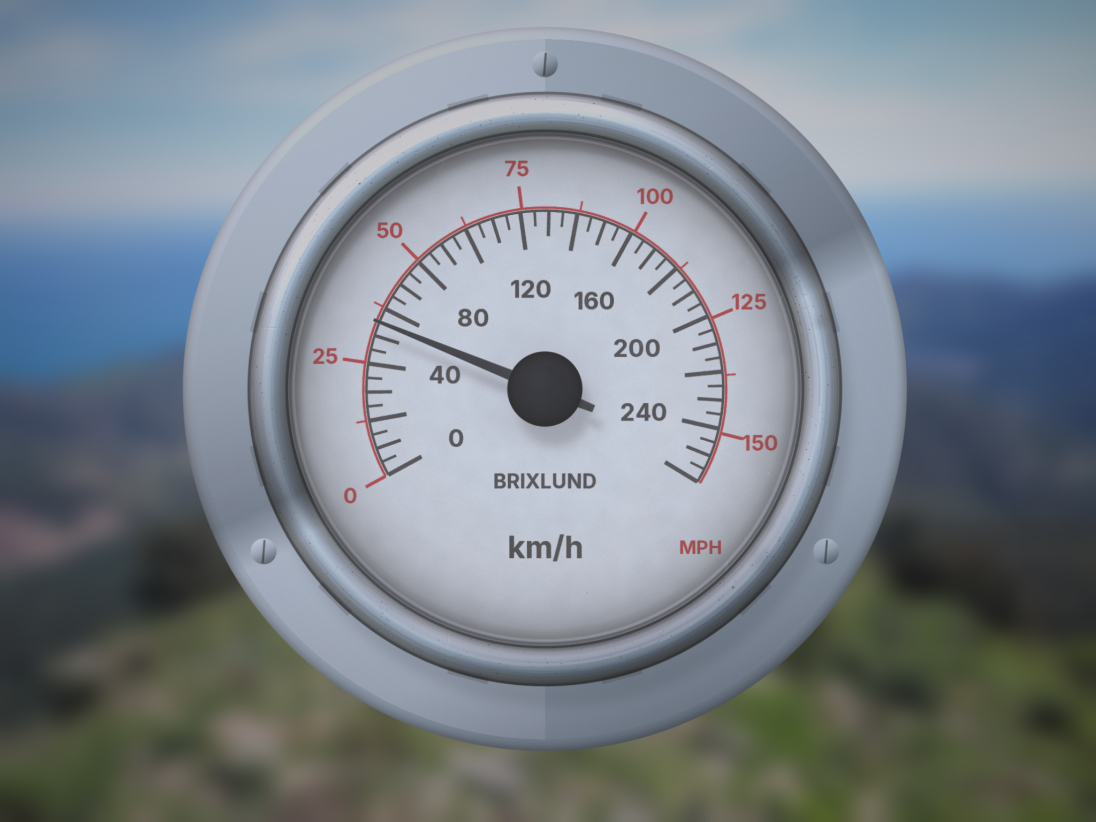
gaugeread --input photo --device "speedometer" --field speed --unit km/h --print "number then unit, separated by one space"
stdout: 55 km/h
